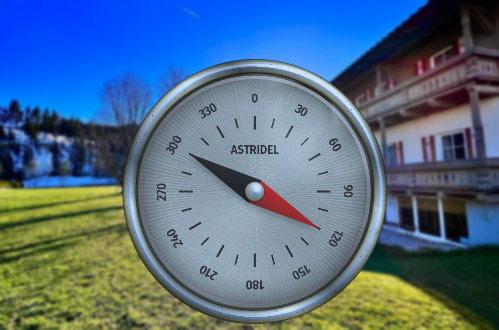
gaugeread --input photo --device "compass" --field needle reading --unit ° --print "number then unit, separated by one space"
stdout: 120 °
